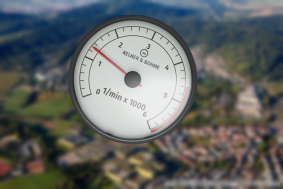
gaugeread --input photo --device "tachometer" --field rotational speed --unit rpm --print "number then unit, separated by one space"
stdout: 1300 rpm
